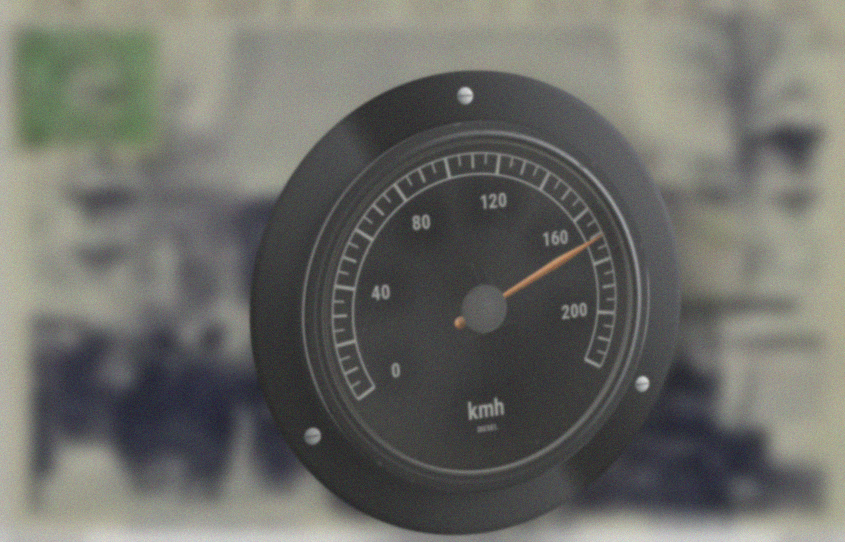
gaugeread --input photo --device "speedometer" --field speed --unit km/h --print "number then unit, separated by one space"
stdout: 170 km/h
